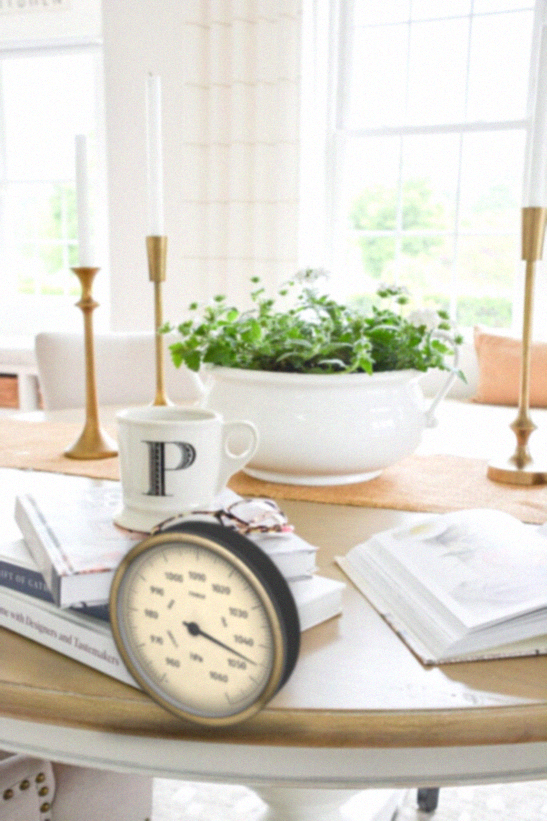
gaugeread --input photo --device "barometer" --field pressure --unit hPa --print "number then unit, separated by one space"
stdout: 1045 hPa
